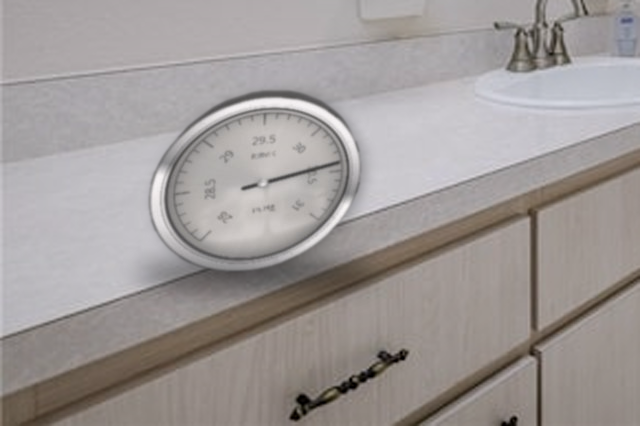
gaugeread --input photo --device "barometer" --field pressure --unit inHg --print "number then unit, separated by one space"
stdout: 30.4 inHg
